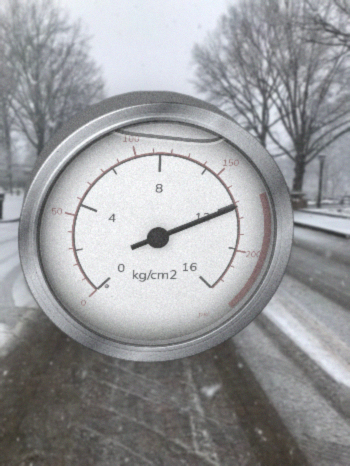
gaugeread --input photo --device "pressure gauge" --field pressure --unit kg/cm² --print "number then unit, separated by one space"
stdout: 12 kg/cm²
